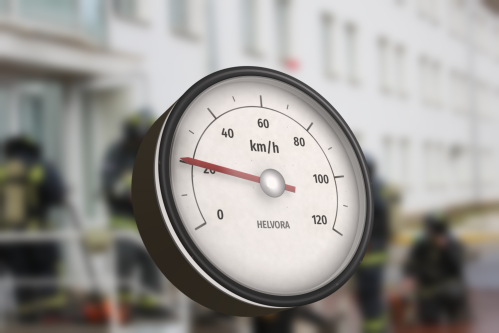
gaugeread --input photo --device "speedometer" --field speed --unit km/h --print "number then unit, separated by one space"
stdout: 20 km/h
